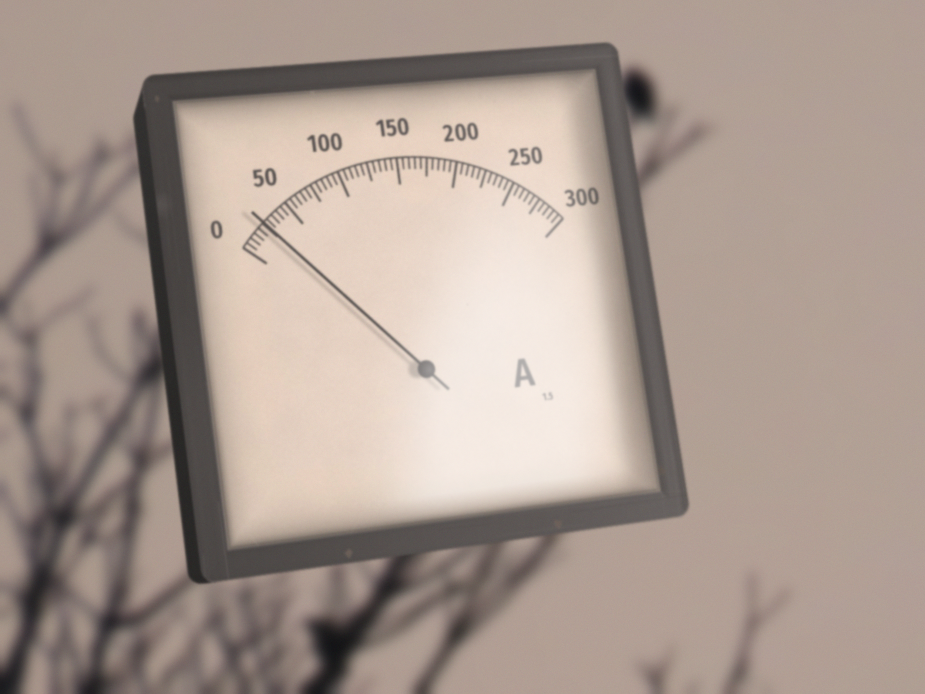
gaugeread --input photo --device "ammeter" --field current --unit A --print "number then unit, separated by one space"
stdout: 25 A
